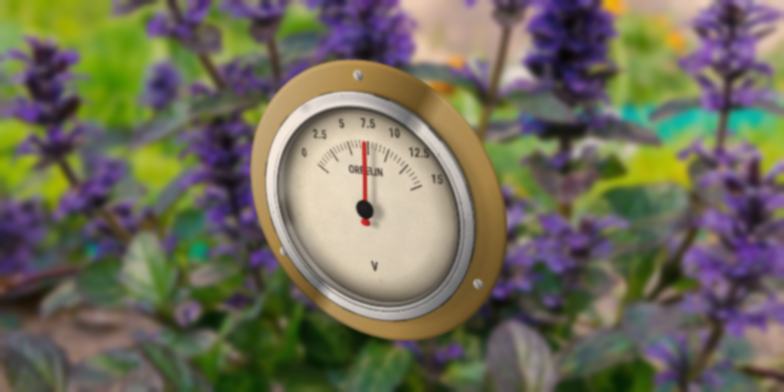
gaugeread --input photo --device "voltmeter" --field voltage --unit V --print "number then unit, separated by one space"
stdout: 7.5 V
